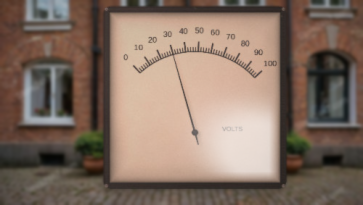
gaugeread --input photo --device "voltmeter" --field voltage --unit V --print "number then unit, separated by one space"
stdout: 30 V
